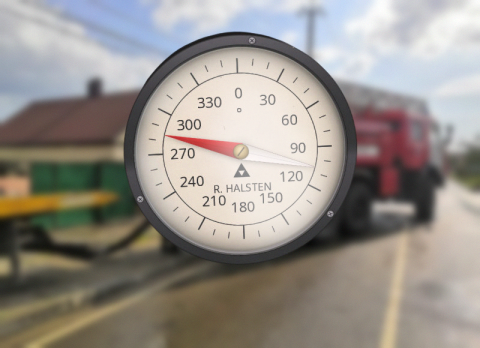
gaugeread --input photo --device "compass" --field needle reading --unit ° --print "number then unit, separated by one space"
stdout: 285 °
